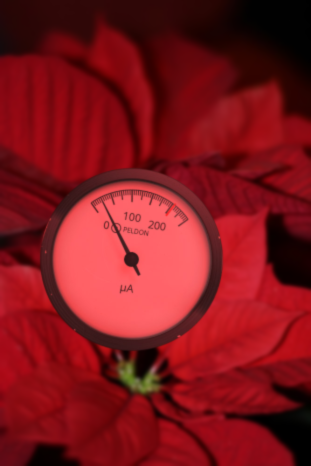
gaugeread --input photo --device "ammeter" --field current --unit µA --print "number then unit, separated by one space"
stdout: 25 µA
